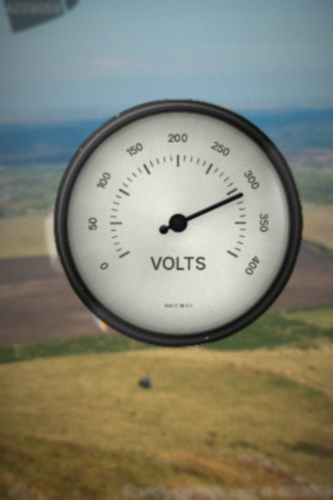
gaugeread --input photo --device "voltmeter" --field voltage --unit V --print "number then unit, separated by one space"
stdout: 310 V
